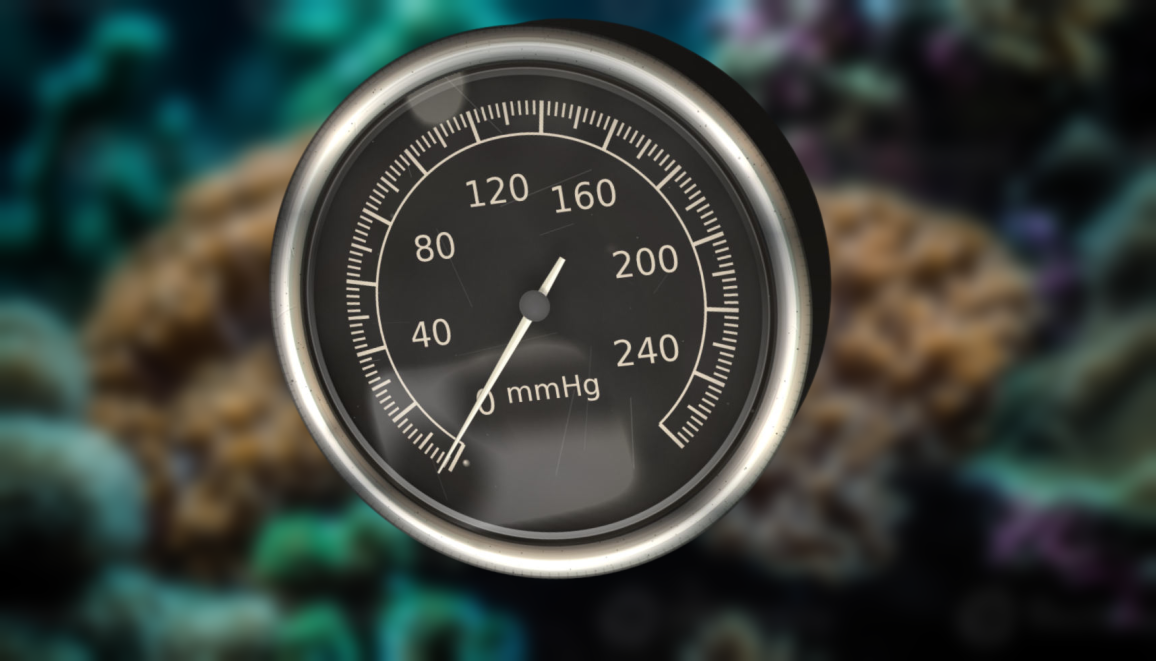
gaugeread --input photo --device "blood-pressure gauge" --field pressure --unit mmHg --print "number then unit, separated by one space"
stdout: 2 mmHg
